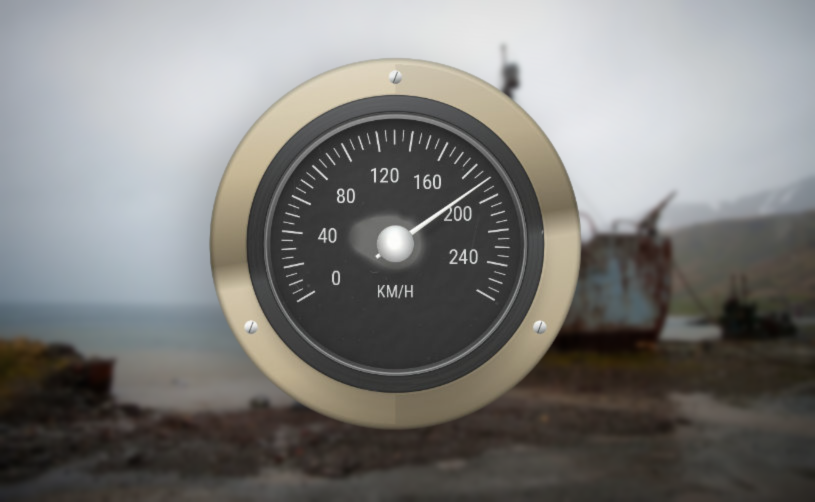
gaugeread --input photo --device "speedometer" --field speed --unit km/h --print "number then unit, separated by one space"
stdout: 190 km/h
